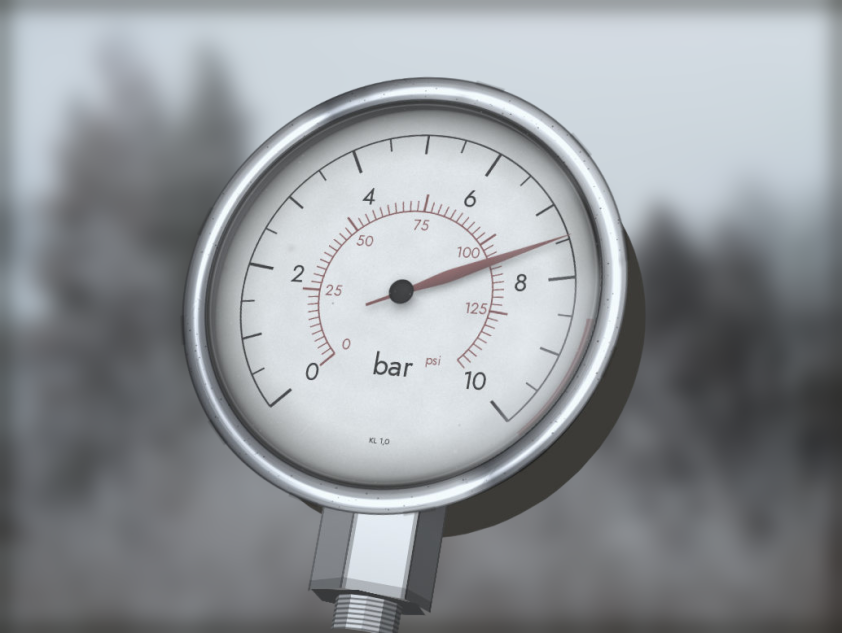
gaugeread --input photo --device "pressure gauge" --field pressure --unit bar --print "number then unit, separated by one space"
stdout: 7.5 bar
